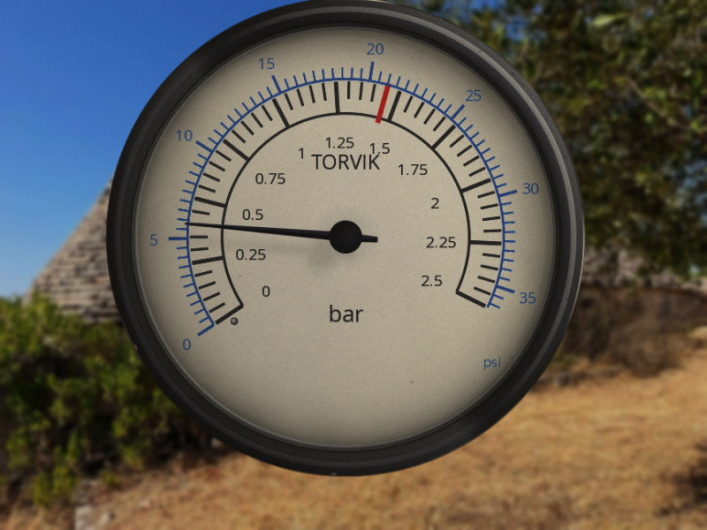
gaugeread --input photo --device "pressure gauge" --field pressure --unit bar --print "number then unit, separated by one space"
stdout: 0.4 bar
